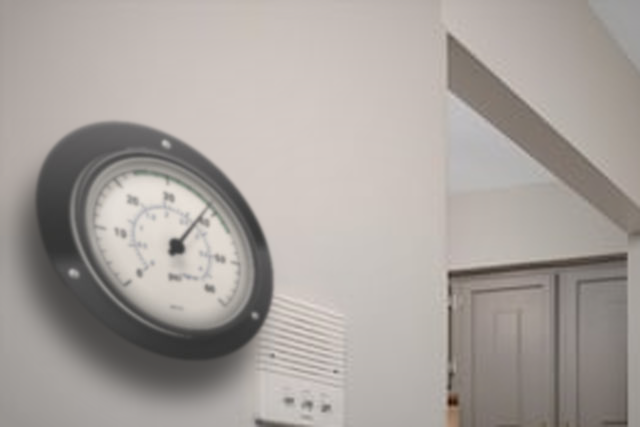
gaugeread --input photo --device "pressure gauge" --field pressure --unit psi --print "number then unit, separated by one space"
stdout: 38 psi
